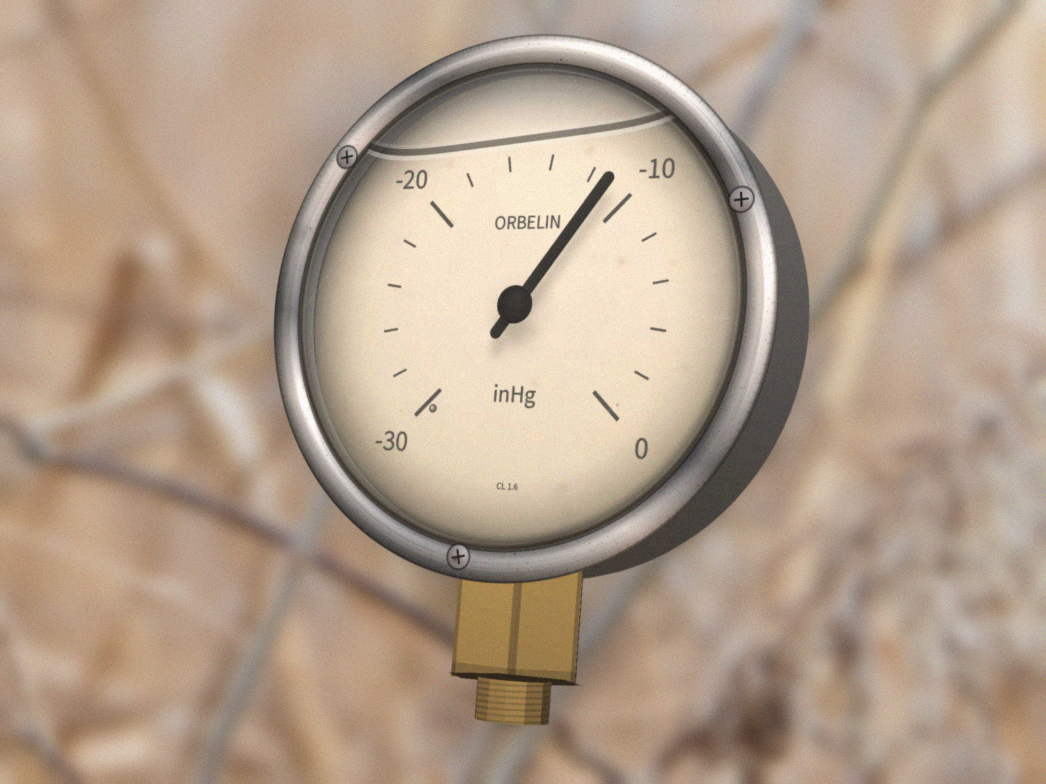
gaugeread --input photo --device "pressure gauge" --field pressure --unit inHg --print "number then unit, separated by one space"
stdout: -11 inHg
